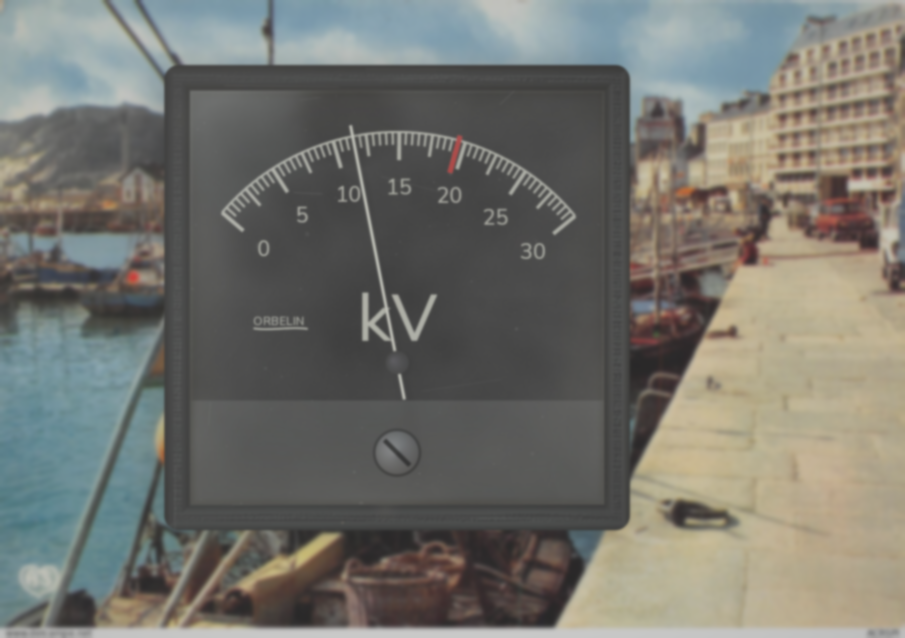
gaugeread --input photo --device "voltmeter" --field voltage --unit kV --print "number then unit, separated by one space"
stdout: 11.5 kV
